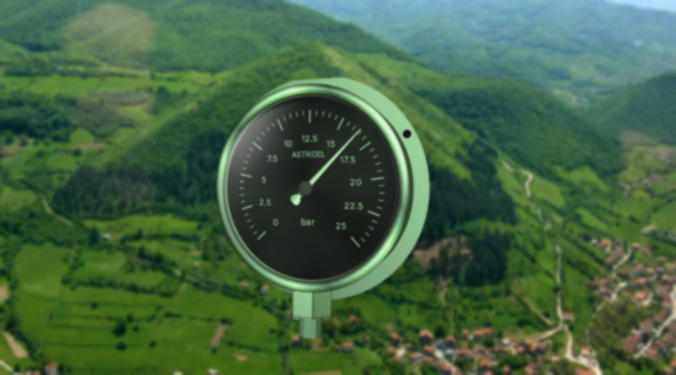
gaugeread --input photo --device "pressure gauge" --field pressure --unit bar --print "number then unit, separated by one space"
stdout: 16.5 bar
